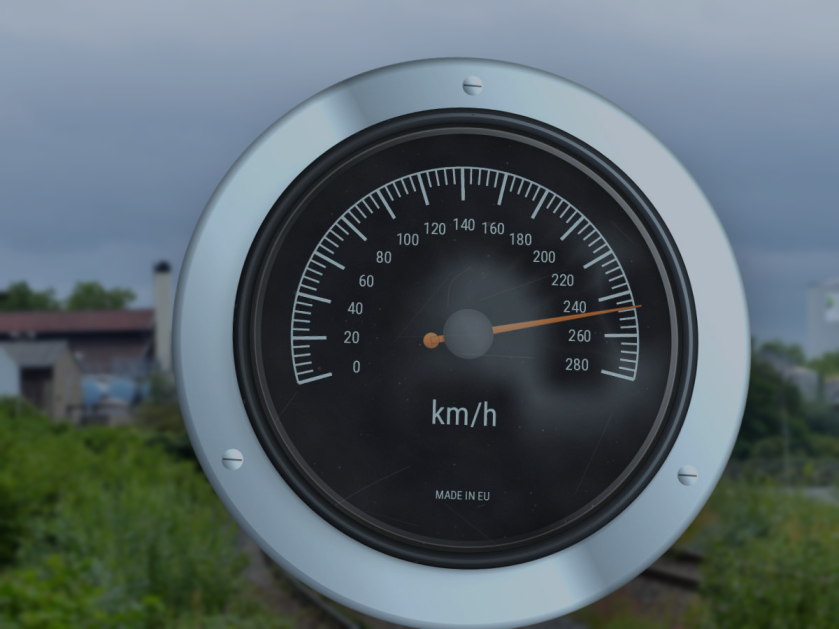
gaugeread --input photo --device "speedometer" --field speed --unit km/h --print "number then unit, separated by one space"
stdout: 248 km/h
